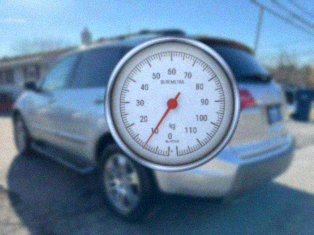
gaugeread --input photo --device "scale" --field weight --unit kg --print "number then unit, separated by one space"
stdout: 10 kg
